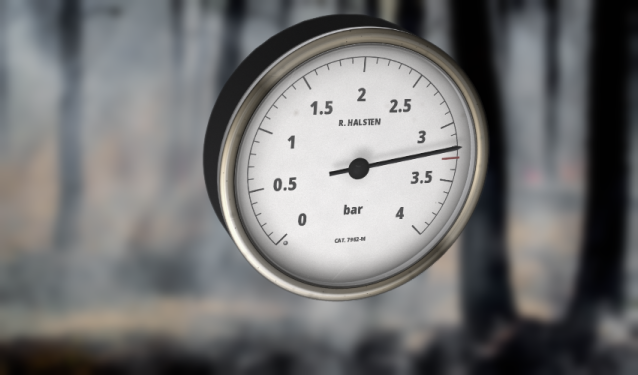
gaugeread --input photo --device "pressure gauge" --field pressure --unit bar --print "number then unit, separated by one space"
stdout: 3.2 bar
